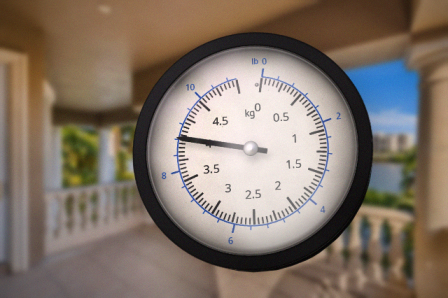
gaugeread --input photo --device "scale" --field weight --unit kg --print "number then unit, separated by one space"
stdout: 4 kg
